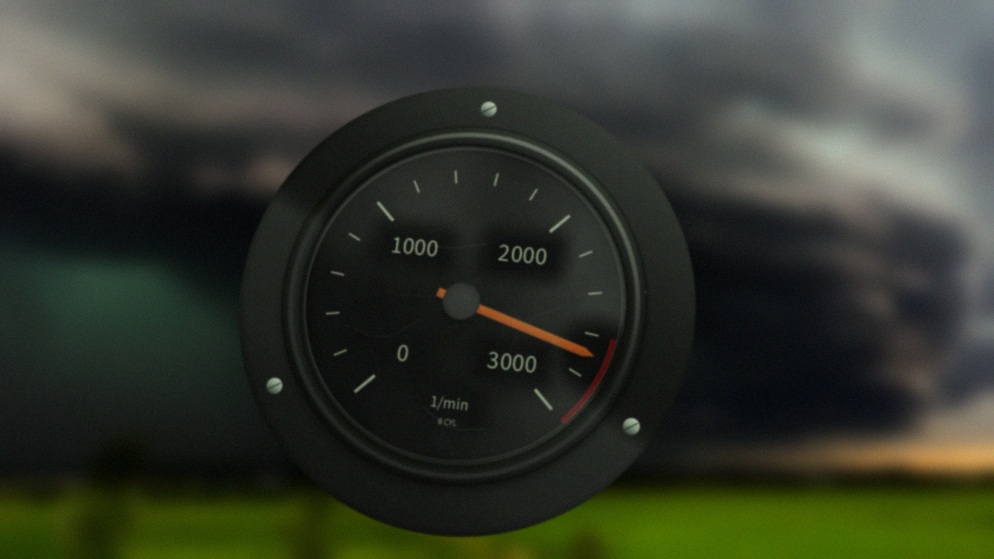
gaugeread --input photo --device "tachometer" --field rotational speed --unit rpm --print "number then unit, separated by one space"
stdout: 2700 rpm
